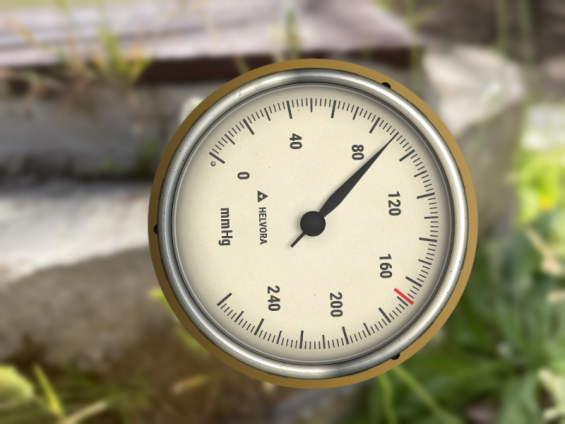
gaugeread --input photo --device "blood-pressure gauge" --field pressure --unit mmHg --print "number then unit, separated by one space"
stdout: 90 mmHg
